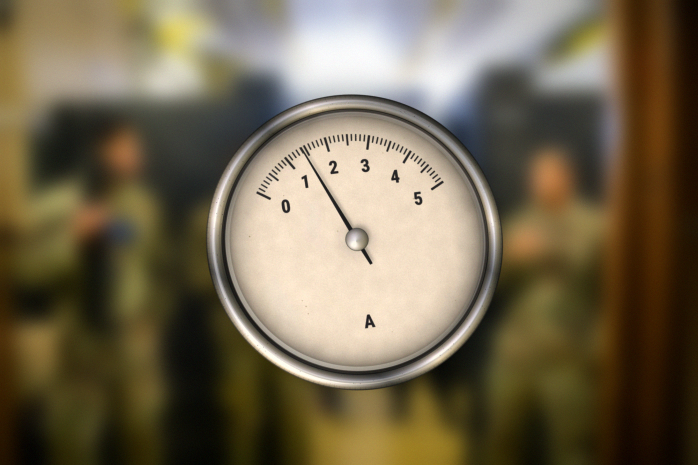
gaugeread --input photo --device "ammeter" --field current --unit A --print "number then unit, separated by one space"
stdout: 1.4 A
